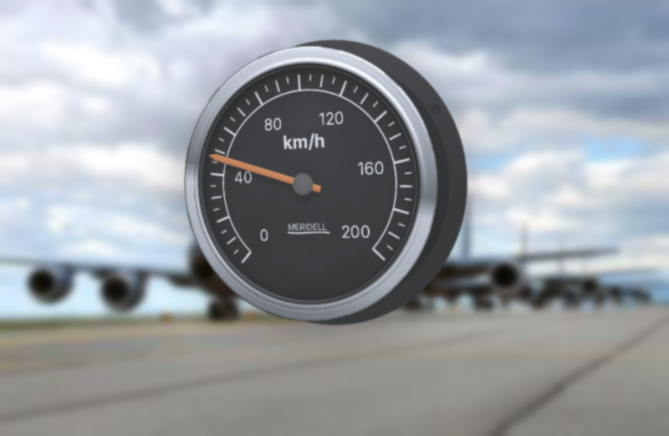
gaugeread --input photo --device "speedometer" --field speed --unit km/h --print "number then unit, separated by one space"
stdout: 47.5 km/h
